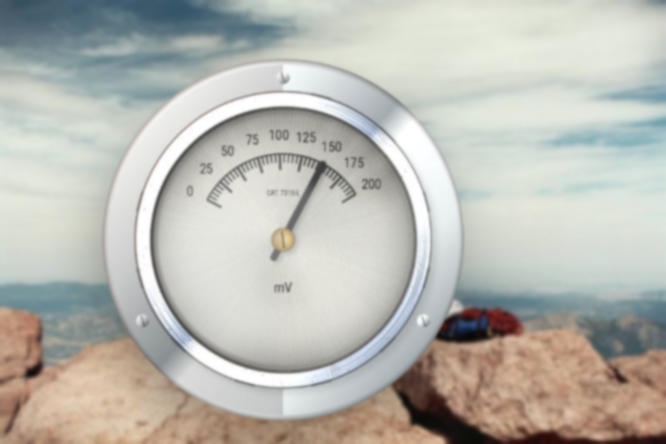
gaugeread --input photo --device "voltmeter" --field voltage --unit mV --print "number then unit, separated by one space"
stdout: 150 mV
